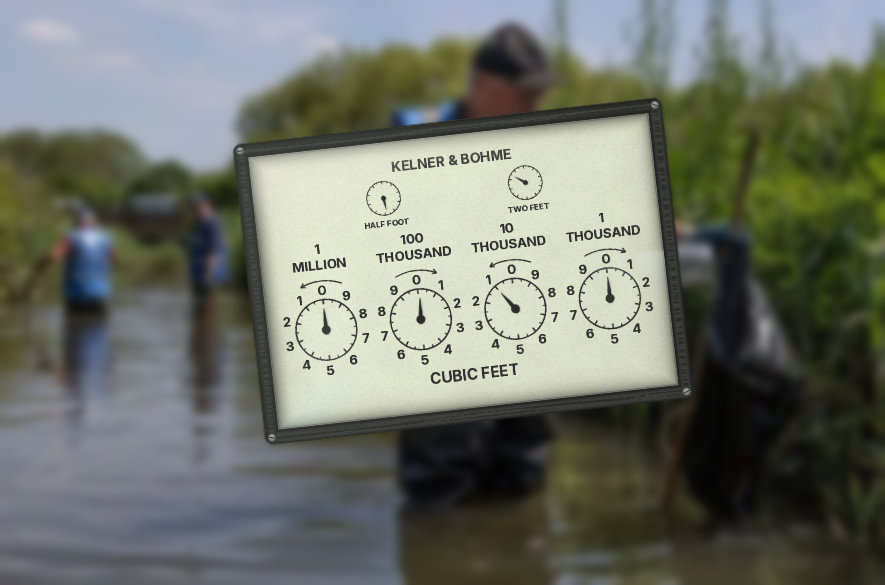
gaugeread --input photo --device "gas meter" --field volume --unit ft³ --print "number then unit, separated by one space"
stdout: 1000 ft³
